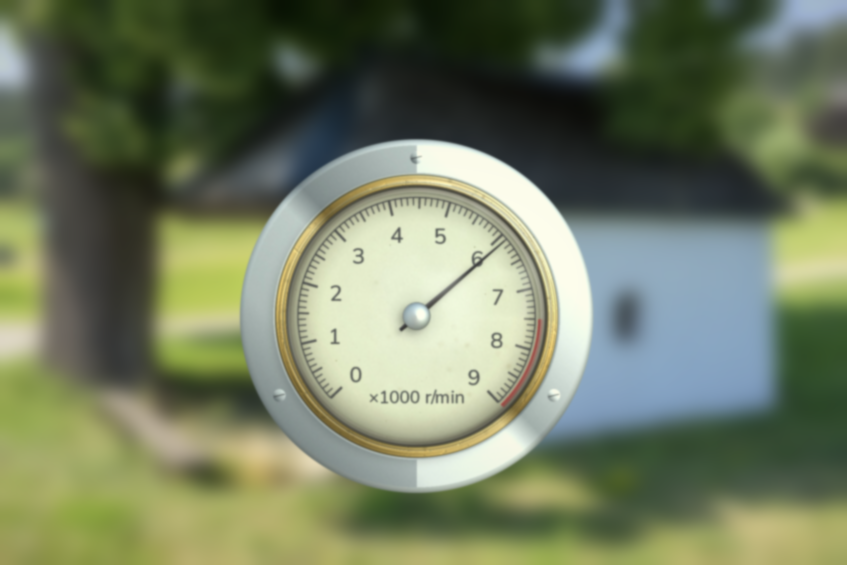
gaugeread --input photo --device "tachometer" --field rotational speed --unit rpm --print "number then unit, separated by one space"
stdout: 6100 rpm
